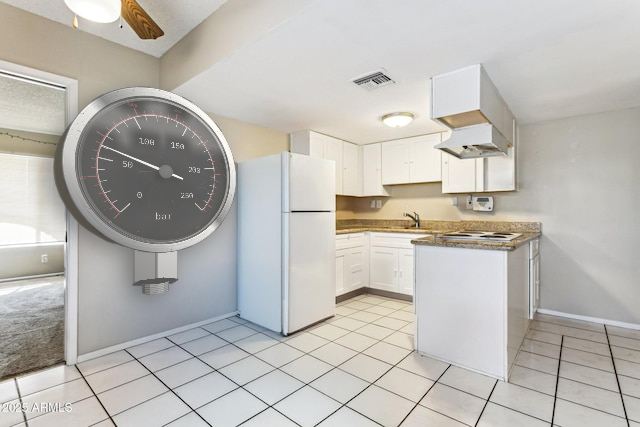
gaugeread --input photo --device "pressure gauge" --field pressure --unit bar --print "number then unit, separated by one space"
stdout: 60 bar
